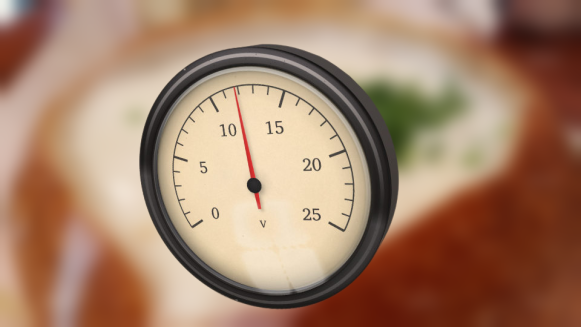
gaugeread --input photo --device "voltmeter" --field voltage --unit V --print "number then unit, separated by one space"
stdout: 12 V
